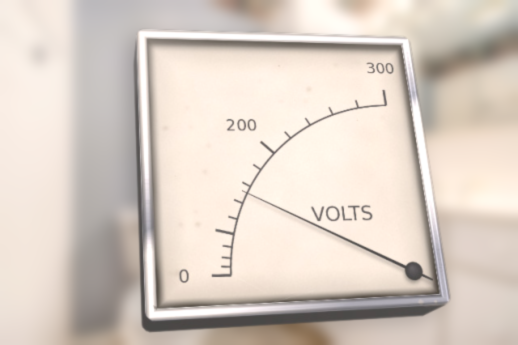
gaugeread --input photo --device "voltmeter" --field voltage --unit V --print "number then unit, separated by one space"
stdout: 150 V
